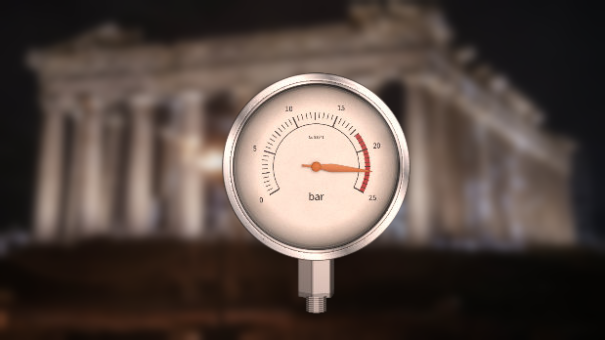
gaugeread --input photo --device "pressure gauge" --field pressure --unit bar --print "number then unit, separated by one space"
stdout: 22.5 bar
